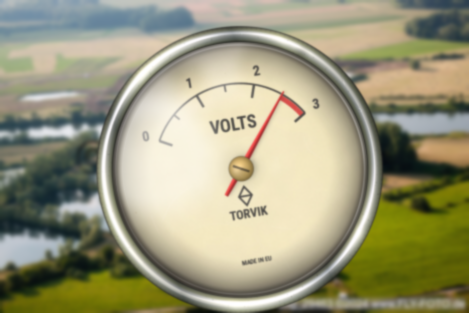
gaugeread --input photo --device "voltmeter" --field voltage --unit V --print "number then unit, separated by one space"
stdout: 2.5 V
